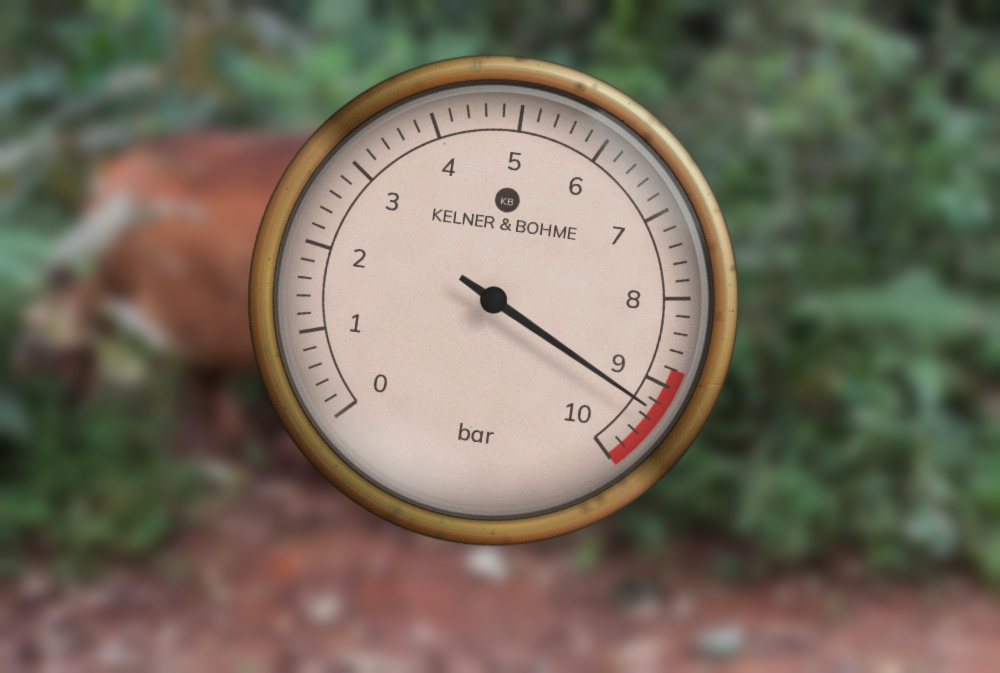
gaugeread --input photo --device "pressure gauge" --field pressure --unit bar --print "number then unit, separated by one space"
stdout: 9.3 bar
